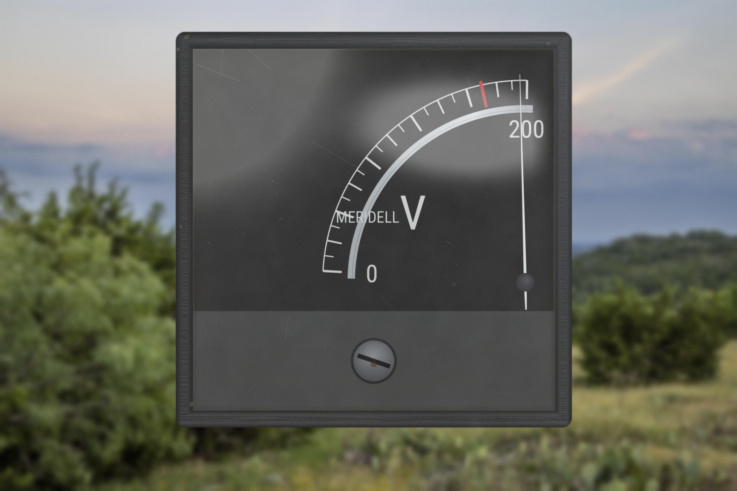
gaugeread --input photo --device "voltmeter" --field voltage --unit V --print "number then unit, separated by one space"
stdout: 195 V
